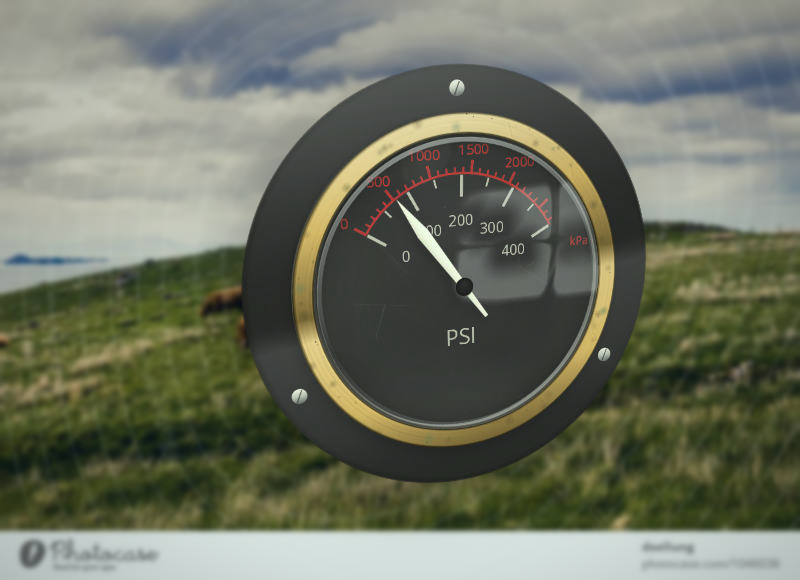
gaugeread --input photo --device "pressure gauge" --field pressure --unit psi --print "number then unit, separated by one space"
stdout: 75 psi
